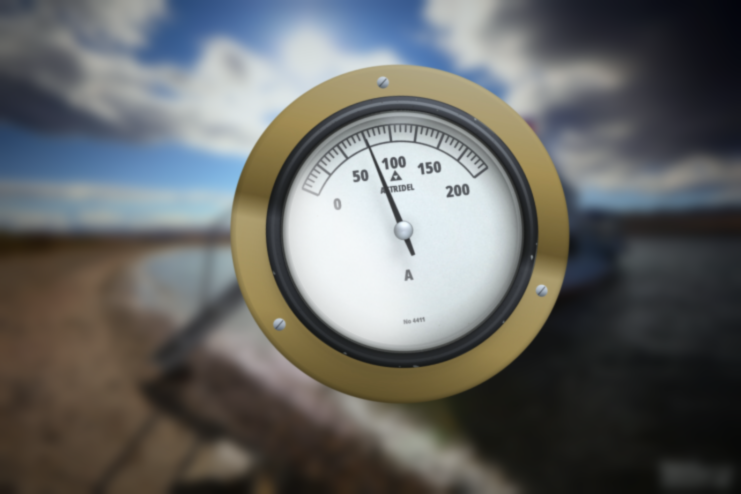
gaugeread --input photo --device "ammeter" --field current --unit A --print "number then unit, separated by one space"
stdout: 75 A
